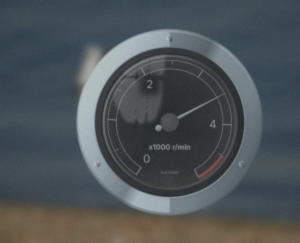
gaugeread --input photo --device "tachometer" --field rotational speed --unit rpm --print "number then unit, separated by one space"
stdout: 3500 rpm
